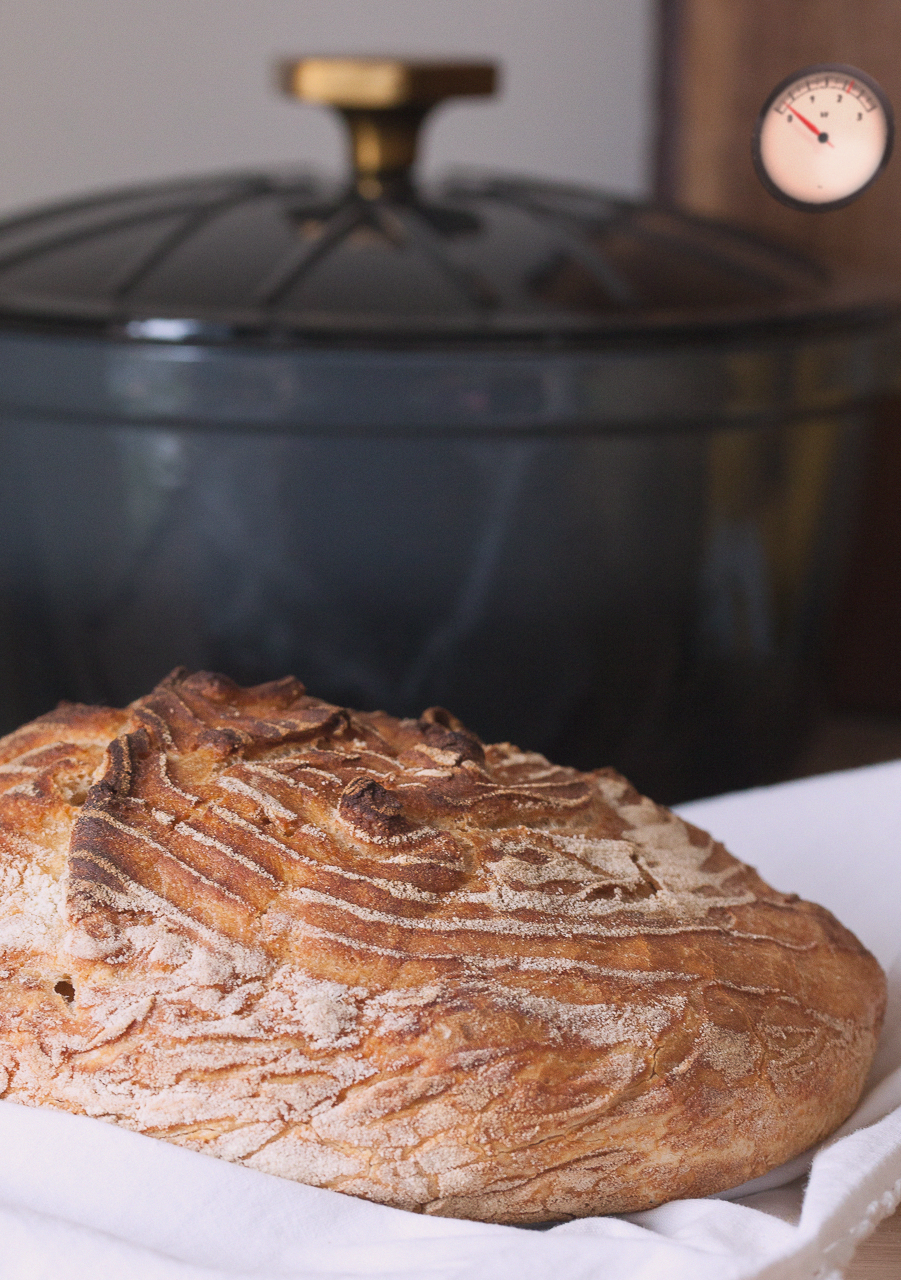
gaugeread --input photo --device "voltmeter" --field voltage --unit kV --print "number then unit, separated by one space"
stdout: 0.25 kV
